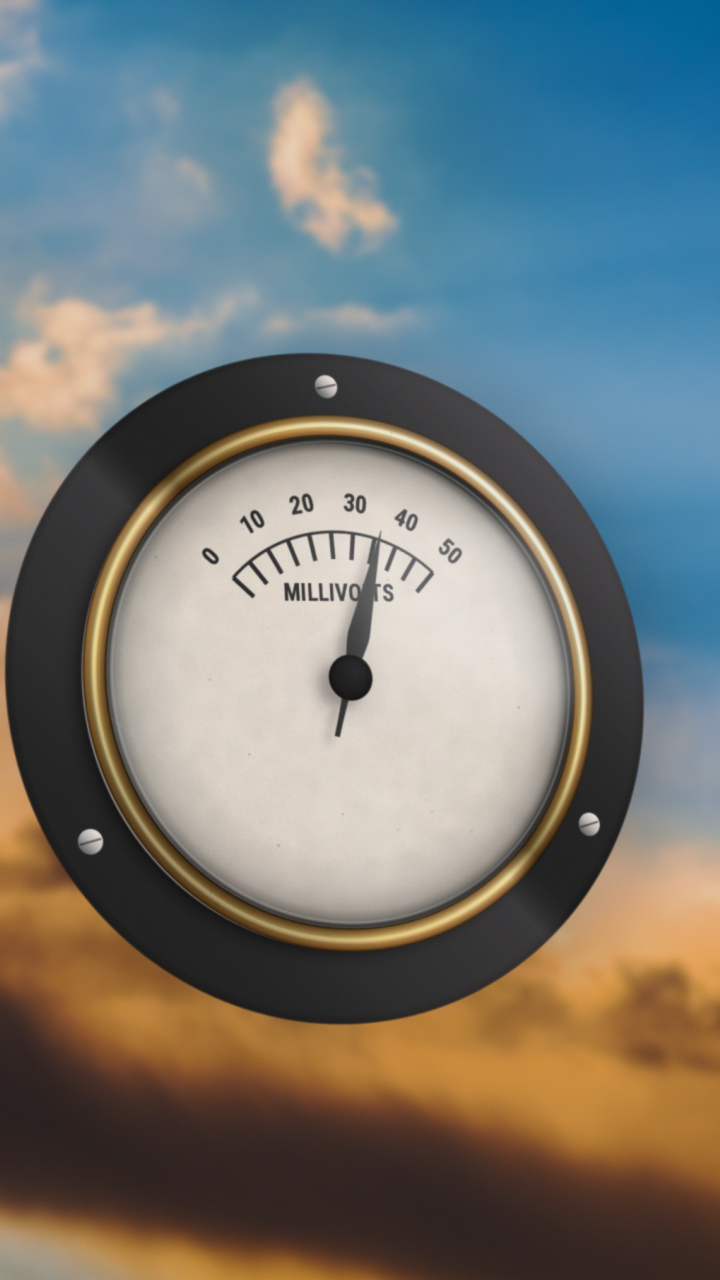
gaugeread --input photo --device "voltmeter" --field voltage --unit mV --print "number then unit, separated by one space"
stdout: 35 mV
